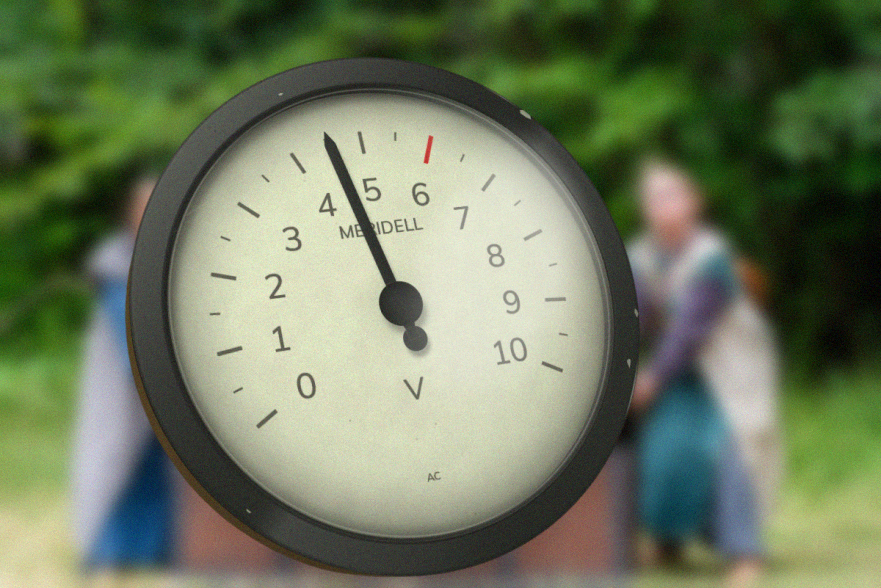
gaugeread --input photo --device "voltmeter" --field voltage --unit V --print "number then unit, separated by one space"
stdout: 4.5 V
